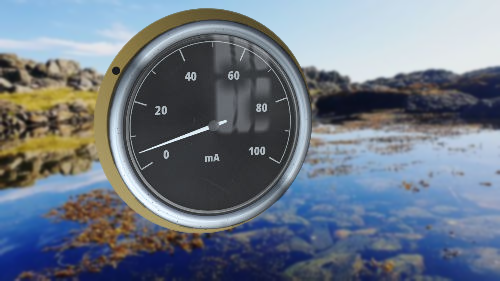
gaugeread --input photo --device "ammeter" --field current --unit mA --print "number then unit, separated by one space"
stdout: 5 mA
